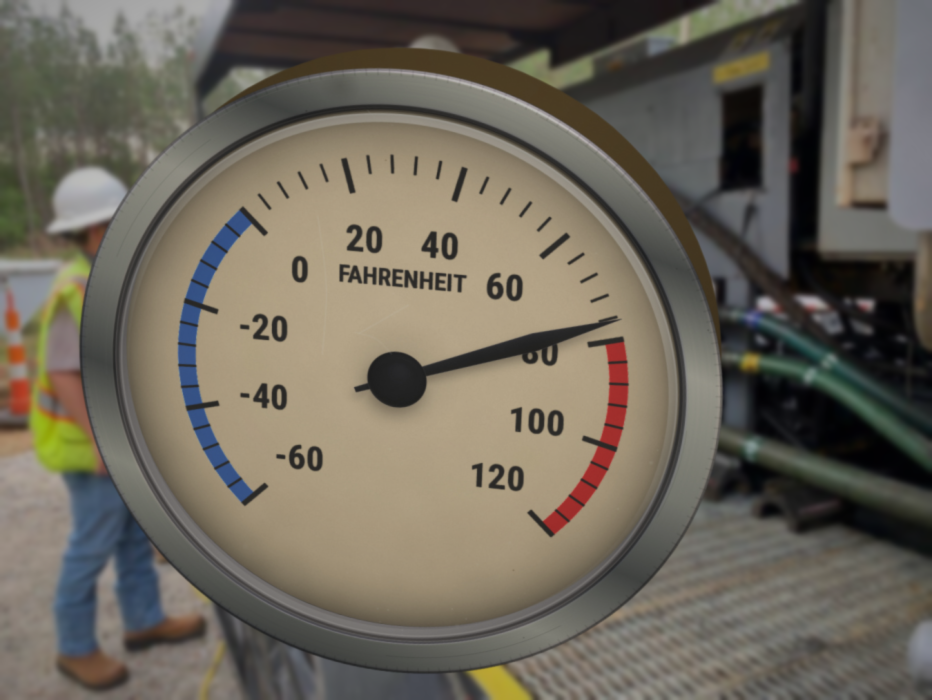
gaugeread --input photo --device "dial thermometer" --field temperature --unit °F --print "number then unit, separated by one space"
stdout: 76 °F
